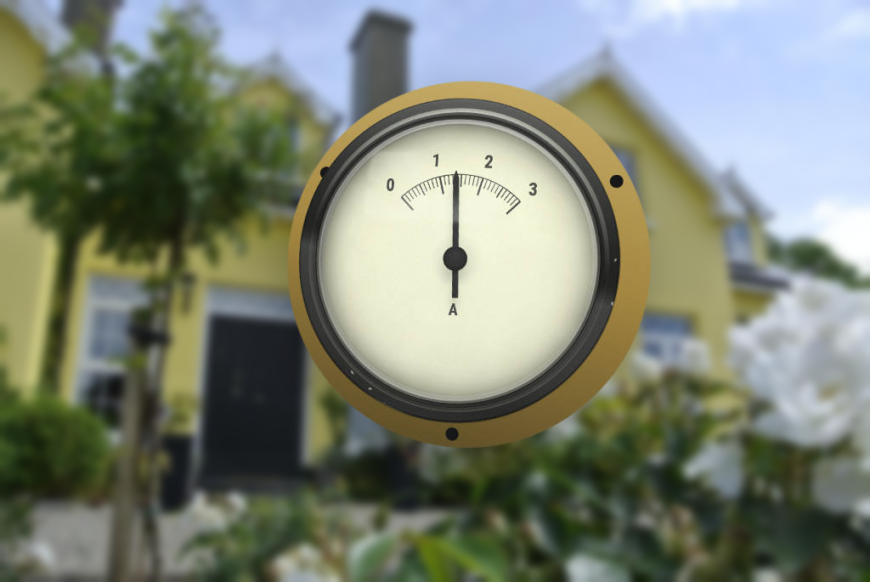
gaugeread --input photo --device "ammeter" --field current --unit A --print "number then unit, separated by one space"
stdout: 1.4 A
